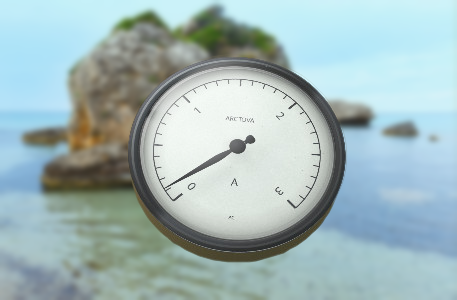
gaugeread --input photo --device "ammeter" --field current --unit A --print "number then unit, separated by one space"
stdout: 0.1 A
